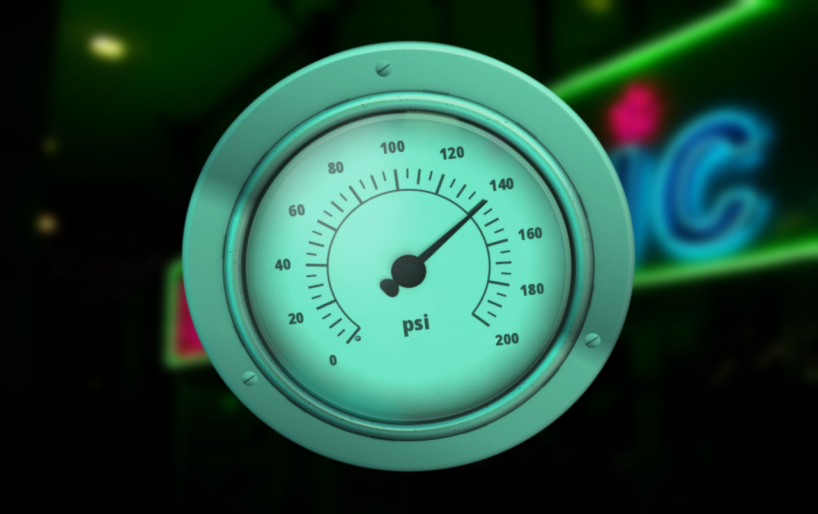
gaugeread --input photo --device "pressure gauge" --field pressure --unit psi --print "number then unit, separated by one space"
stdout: 140 psi
